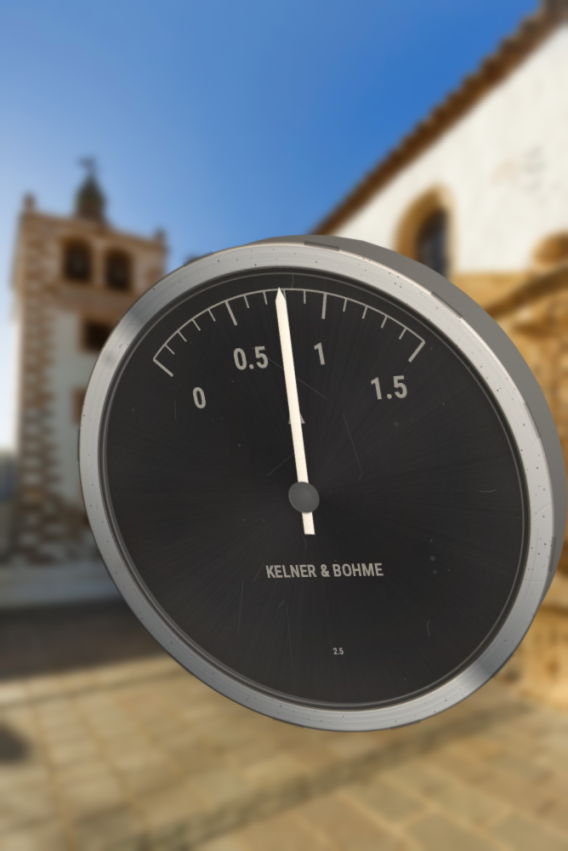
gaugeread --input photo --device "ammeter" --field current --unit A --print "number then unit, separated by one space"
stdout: 0.8 A
